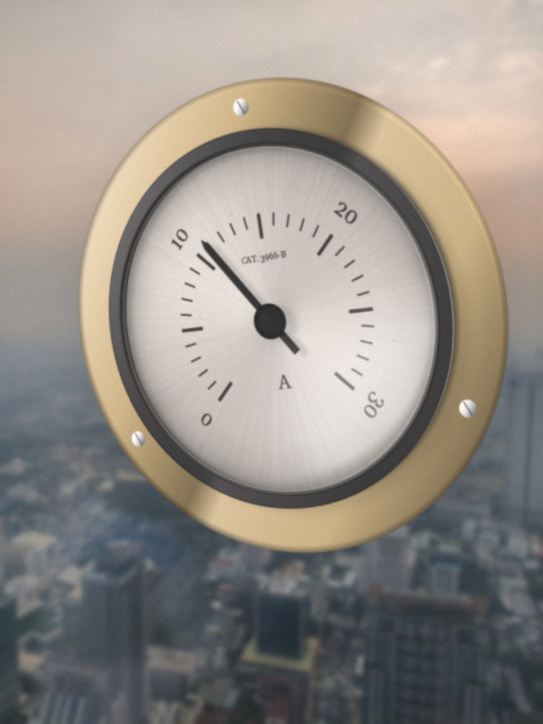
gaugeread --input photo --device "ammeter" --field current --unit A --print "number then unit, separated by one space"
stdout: 11 A
